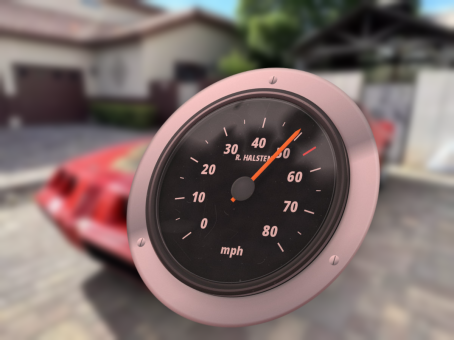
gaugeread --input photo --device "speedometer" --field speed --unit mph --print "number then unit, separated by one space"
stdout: 50 mph
